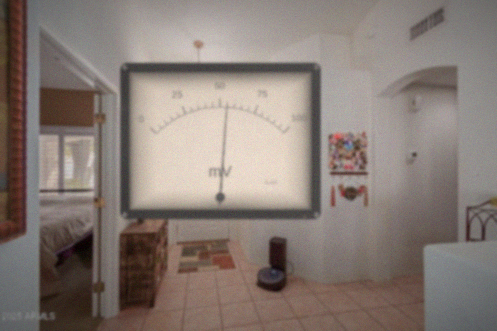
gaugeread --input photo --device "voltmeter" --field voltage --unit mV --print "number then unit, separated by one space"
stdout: 55 mV
